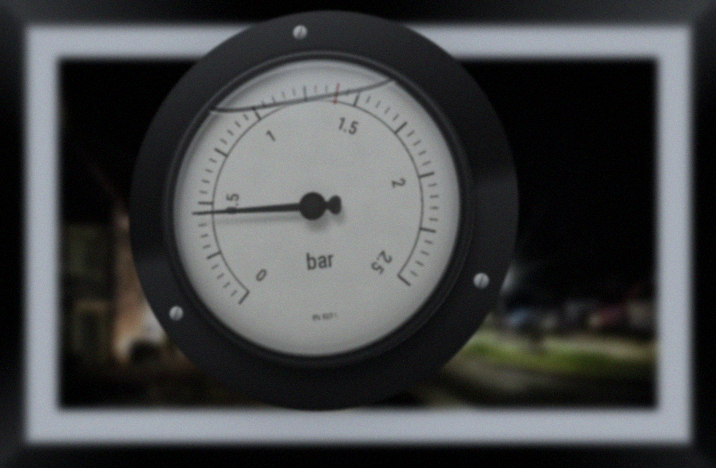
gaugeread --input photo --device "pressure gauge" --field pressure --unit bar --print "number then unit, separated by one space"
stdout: 0.45 bar
